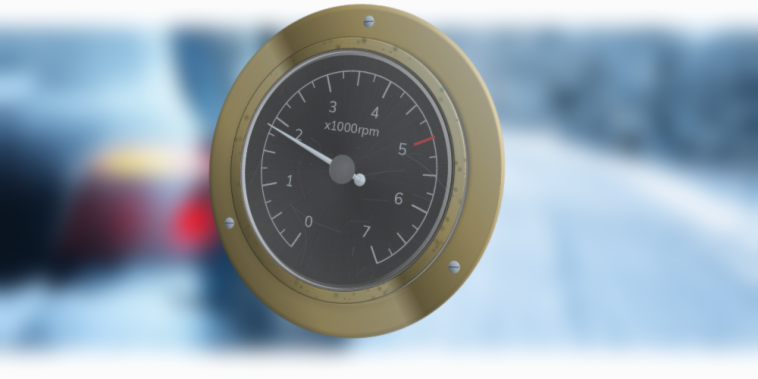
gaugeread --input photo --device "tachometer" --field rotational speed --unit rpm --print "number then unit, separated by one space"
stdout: 1875 rpm
